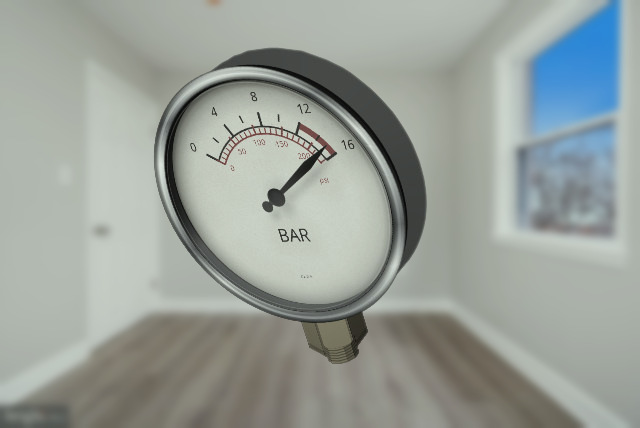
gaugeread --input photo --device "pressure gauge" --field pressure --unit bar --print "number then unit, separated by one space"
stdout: 15 bar
